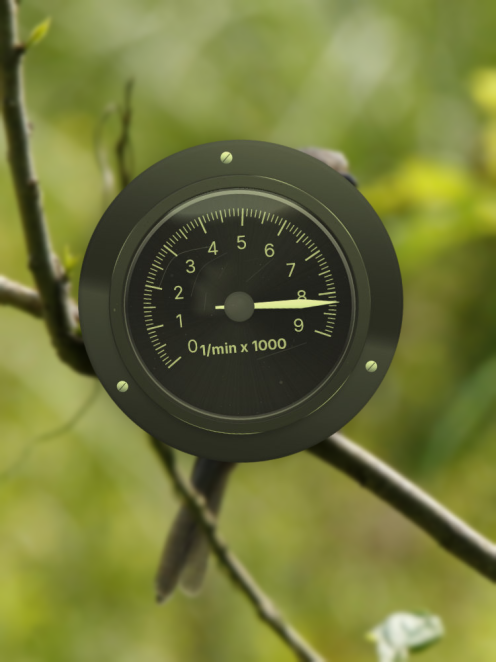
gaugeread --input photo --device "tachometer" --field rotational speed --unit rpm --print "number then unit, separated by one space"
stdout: 8200 rpm
